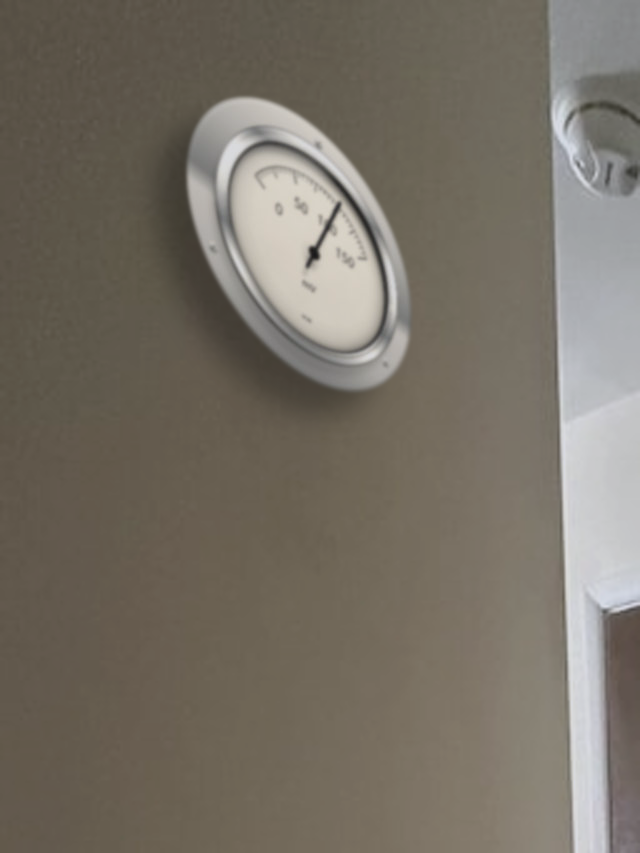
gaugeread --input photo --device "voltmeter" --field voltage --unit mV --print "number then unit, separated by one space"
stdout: 100 mV
